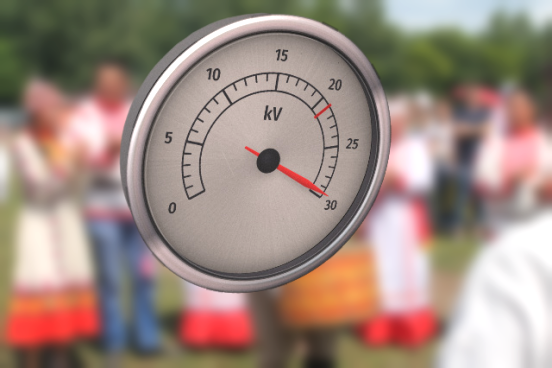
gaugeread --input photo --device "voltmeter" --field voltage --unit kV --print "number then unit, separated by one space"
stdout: 29.5 kV
